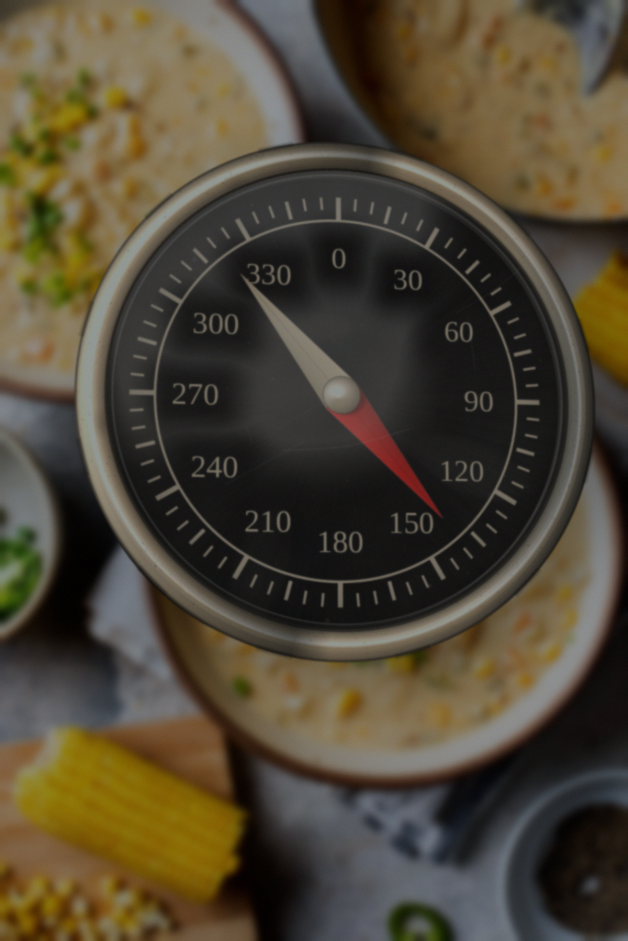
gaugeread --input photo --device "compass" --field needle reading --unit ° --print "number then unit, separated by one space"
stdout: 140 °
